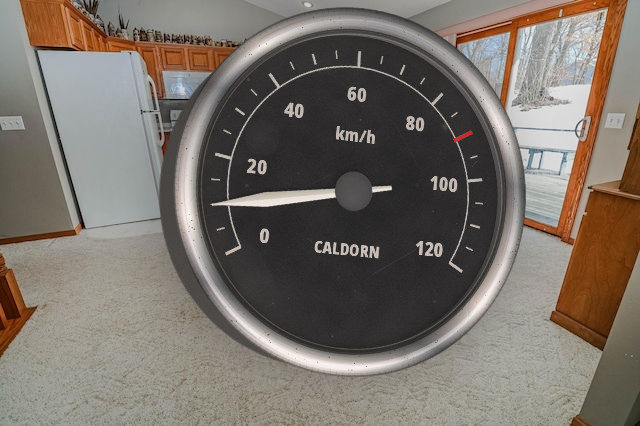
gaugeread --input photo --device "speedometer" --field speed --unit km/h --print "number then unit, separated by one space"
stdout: 10 km/h
